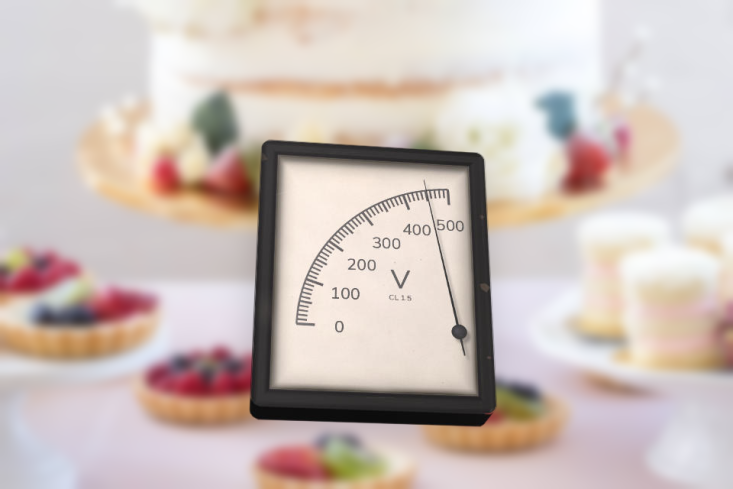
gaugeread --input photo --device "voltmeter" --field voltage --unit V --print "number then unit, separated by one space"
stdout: 450 V
